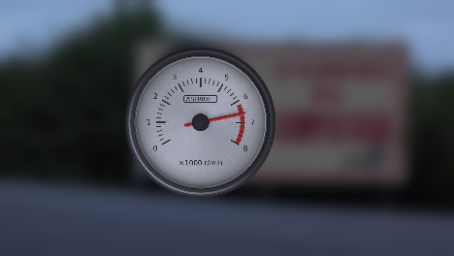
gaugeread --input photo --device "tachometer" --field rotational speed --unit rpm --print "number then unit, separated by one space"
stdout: 6600 rpm
